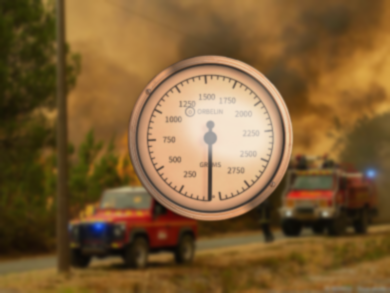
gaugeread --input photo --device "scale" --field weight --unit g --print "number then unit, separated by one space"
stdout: 0 g
